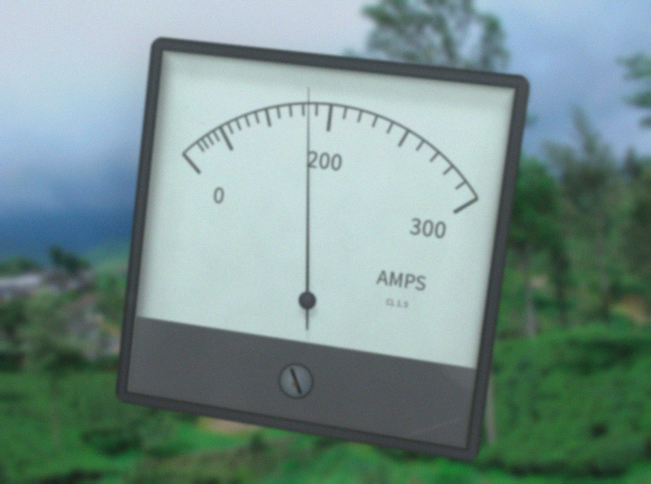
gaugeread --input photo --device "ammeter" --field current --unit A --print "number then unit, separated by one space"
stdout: 185 A
